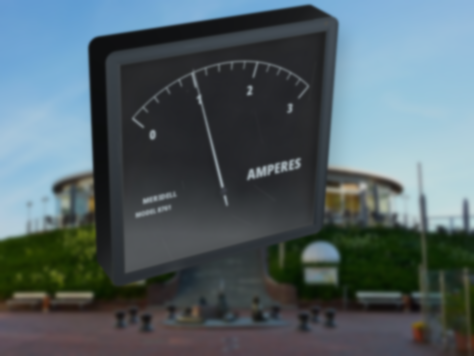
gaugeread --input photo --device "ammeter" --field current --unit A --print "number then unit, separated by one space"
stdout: 1 A
